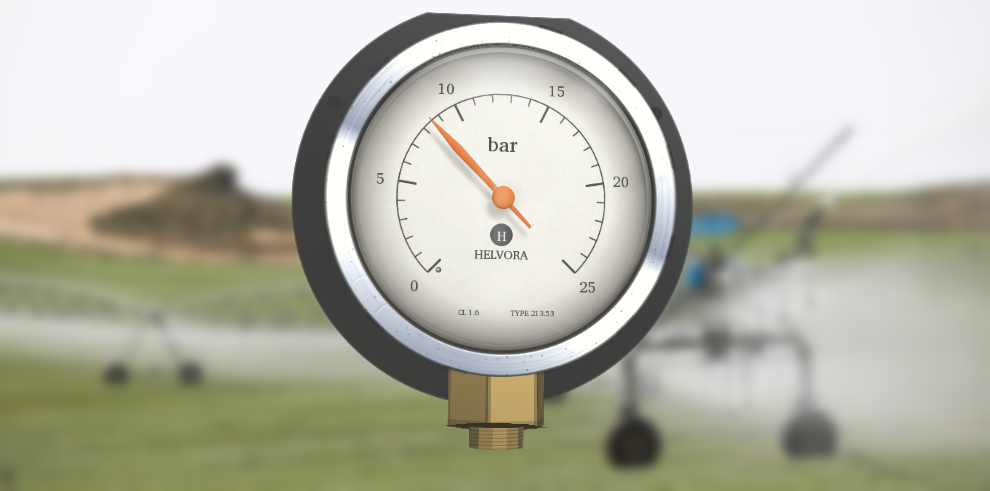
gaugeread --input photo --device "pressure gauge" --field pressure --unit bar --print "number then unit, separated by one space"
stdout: 8.5 bar
